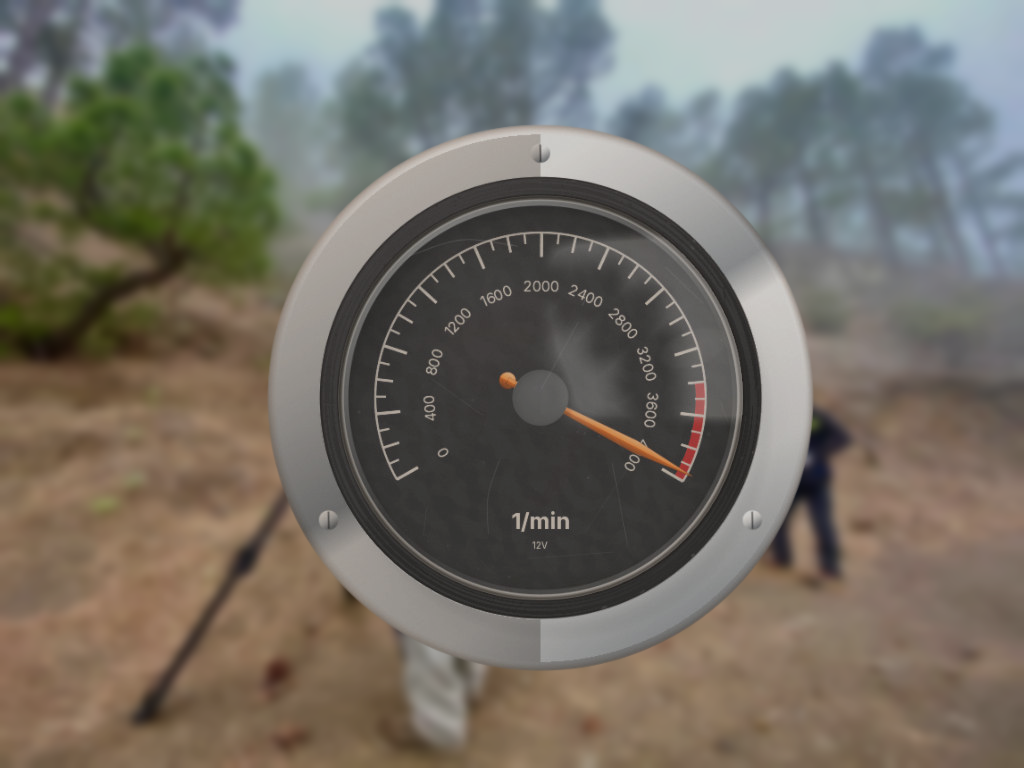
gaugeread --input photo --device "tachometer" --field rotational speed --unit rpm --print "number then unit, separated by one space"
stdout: 3950 rpm
